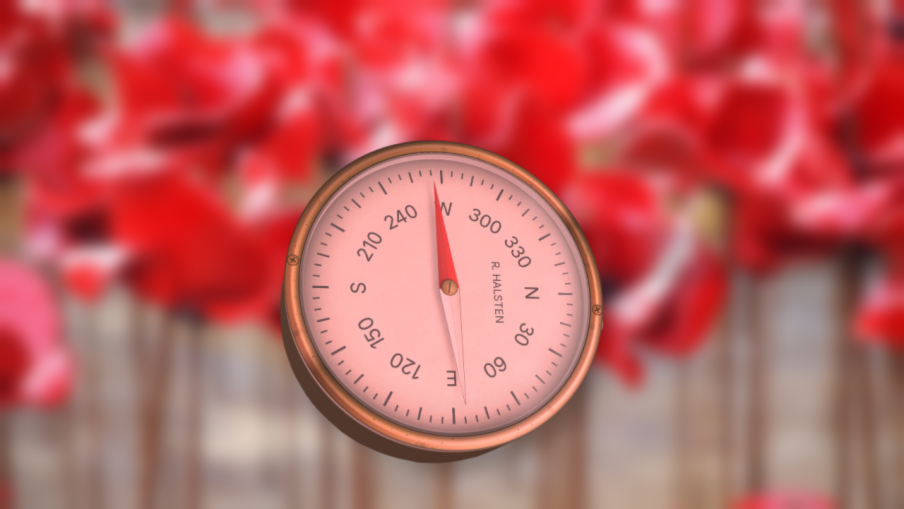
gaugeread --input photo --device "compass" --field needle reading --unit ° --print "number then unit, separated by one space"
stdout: 265 °
